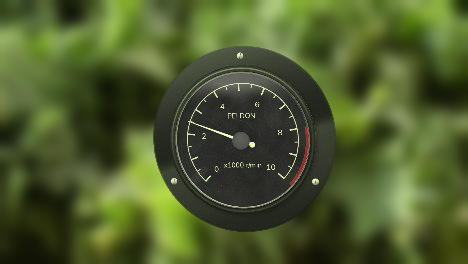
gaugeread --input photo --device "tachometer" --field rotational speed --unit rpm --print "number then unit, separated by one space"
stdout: 2500 rpm
